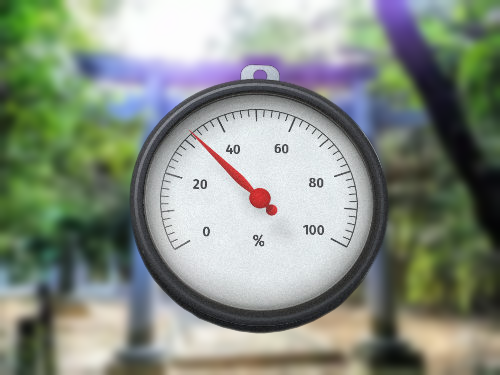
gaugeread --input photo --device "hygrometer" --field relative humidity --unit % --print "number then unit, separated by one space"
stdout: 32 %
